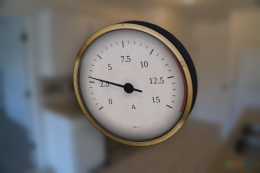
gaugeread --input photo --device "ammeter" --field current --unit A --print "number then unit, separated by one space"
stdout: 3 A
